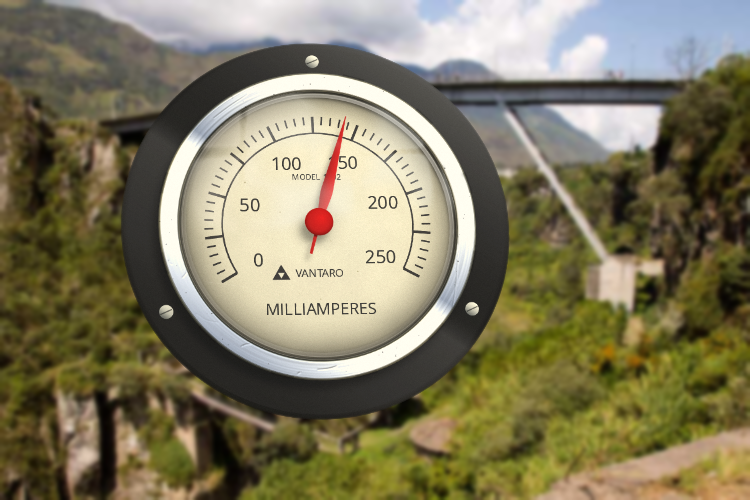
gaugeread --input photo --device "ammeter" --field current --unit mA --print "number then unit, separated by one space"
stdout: 142.5 mA
